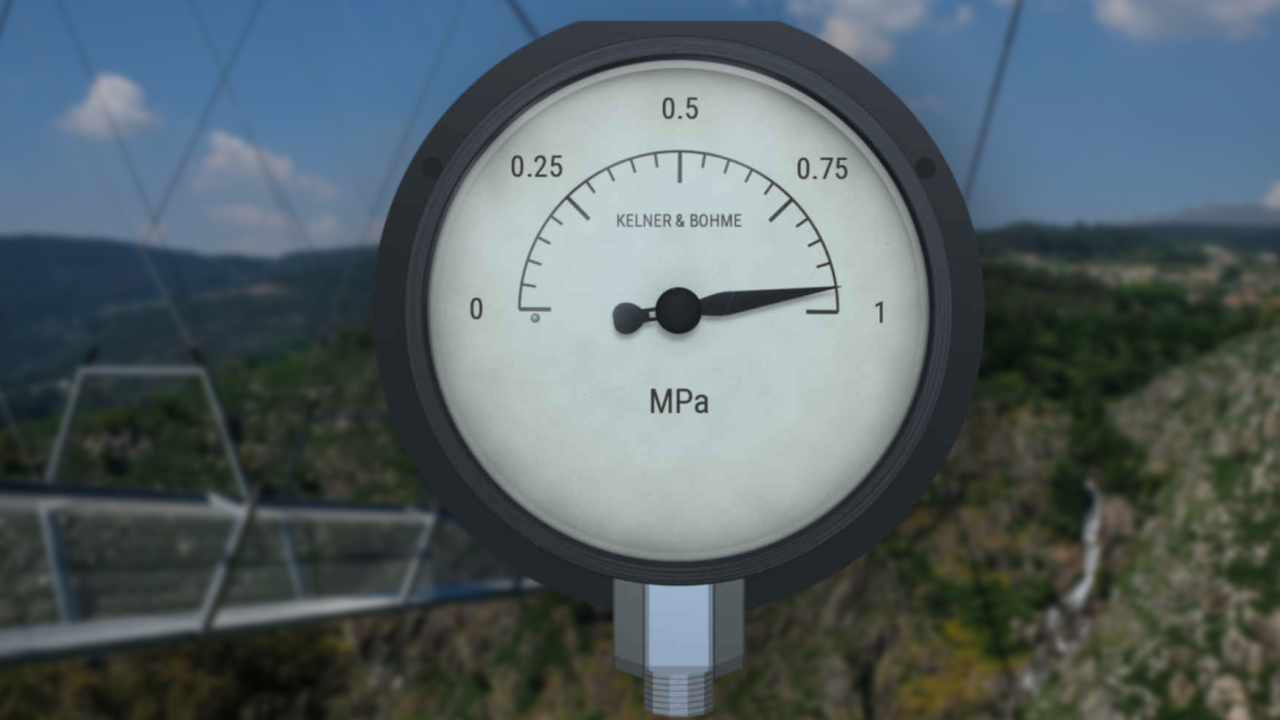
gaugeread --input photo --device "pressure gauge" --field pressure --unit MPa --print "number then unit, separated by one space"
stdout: 0.95 MPa
